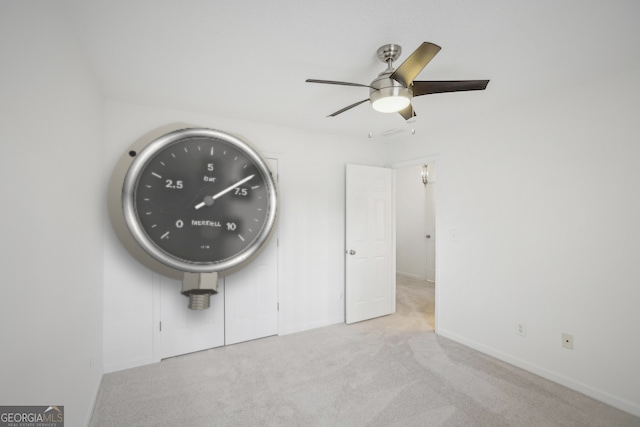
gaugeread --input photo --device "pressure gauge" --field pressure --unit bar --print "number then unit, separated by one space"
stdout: 7 bar
